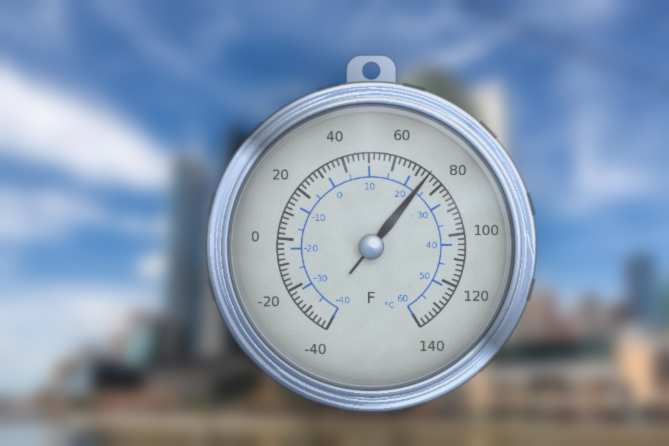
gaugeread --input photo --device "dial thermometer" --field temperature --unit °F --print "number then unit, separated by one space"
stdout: 74 °F
